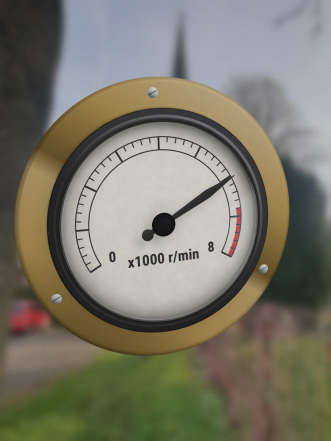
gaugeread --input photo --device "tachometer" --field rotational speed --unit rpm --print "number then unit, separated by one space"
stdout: 6000 rpm
